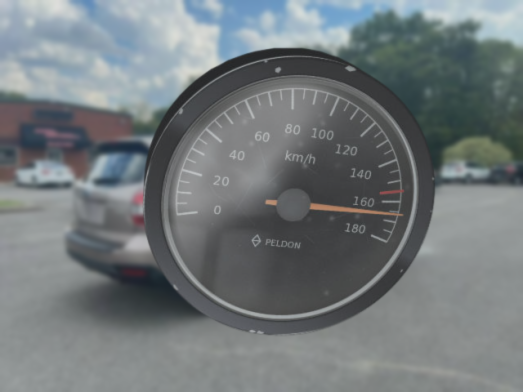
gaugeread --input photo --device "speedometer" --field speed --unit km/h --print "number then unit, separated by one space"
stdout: 165 km/h
